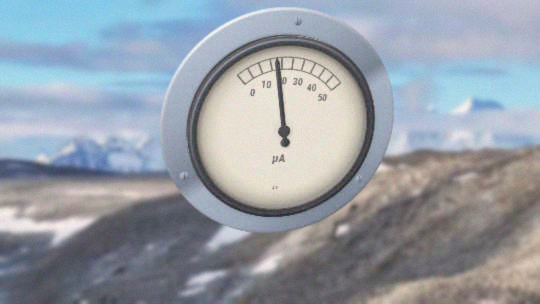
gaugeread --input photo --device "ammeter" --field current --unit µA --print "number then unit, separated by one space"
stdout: 17.5 µA
